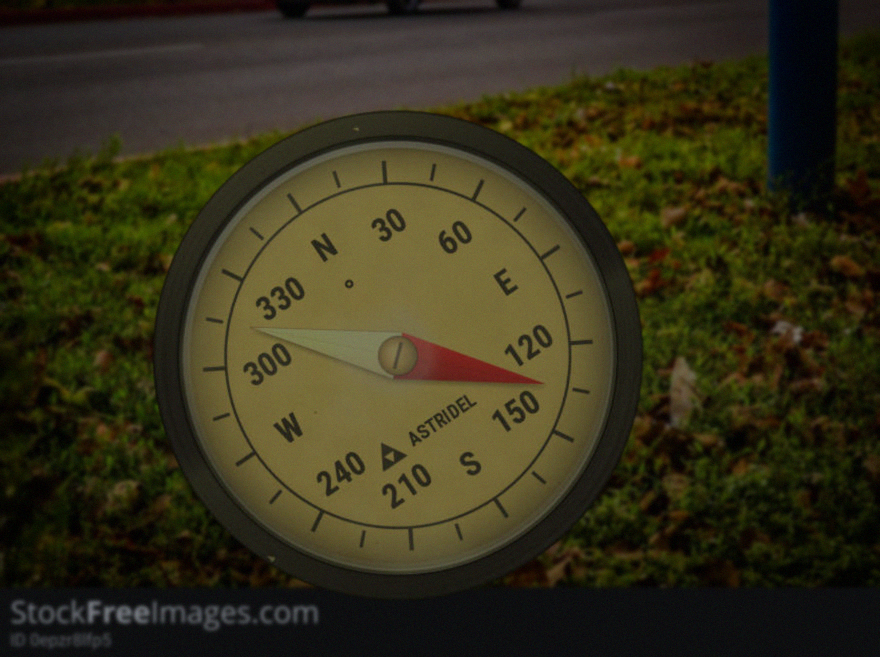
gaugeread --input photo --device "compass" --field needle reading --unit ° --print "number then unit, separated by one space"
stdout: 135 °
